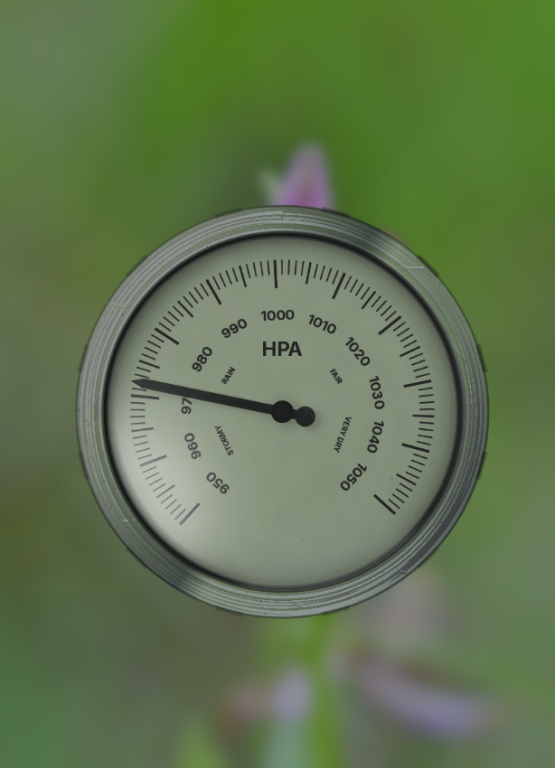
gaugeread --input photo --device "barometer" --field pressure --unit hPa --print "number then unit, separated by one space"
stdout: 972 hPa
